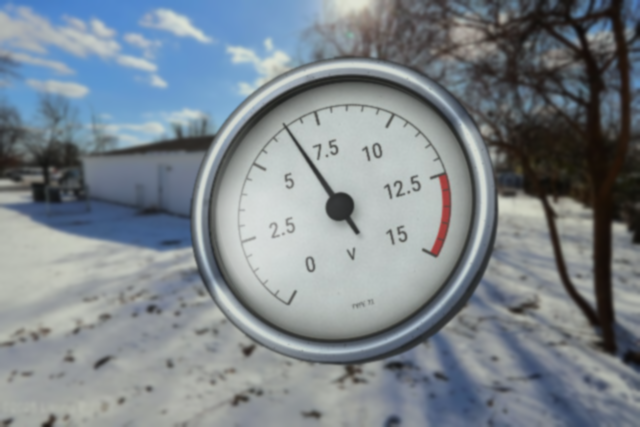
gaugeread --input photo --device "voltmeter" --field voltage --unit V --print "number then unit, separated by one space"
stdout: 6.5 V
